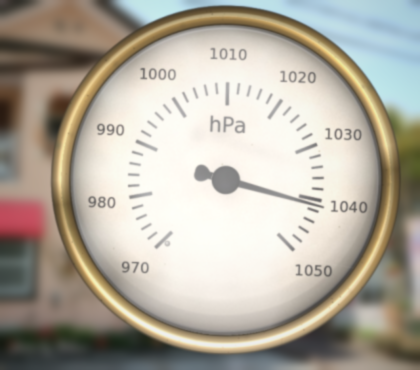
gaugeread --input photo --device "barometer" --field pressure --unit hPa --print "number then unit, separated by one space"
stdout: 1041 hPa
